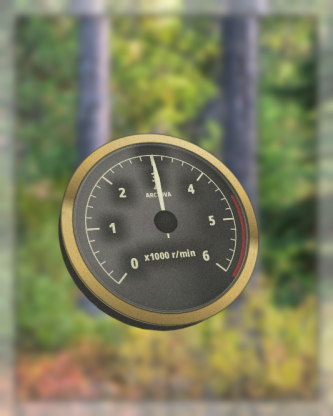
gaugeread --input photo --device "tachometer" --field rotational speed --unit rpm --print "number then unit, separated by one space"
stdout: 3000 rpm
